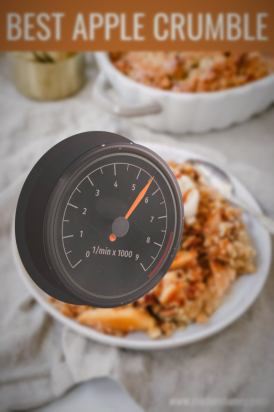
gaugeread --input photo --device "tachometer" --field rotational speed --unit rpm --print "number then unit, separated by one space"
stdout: 5500 rpm
